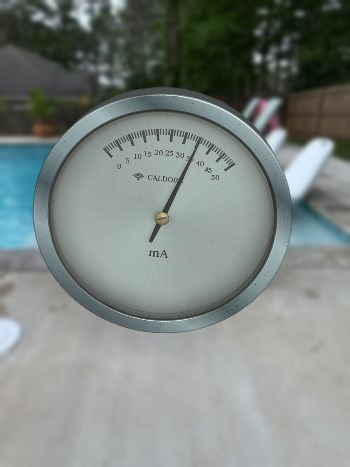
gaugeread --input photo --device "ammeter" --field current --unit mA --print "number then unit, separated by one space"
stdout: 35 mA
